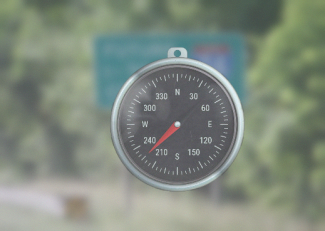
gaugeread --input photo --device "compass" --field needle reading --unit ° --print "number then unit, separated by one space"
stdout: 225 °
